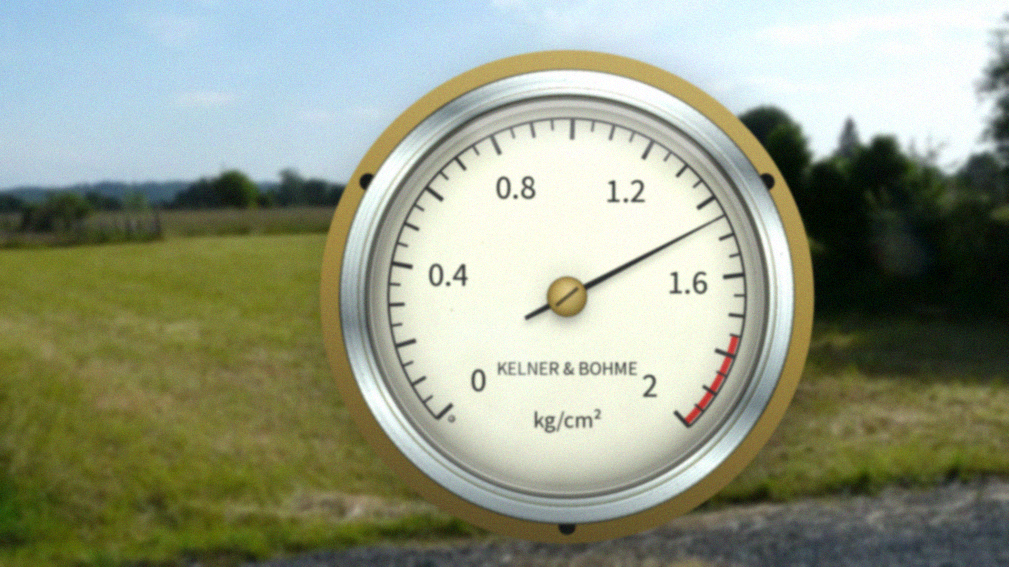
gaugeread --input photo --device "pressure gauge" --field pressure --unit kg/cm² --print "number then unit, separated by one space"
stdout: 1.45 kg/cm²
